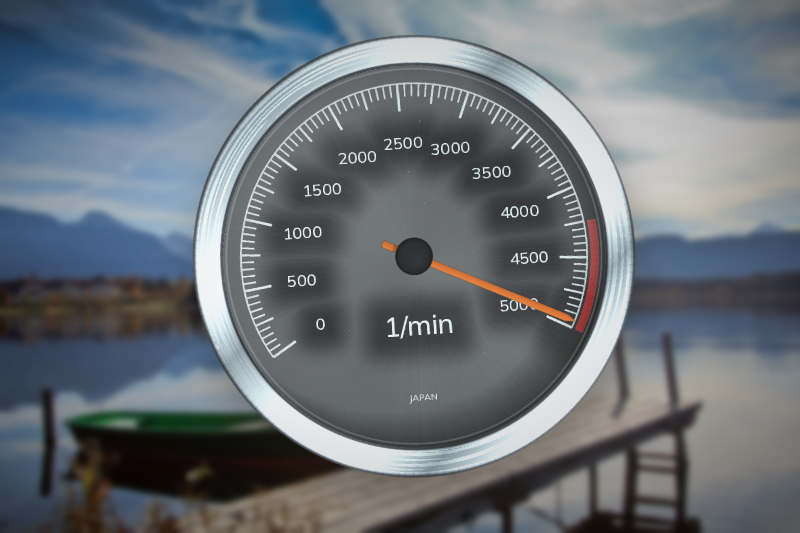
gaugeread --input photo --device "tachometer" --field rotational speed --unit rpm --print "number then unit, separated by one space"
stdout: 4950 rpm
